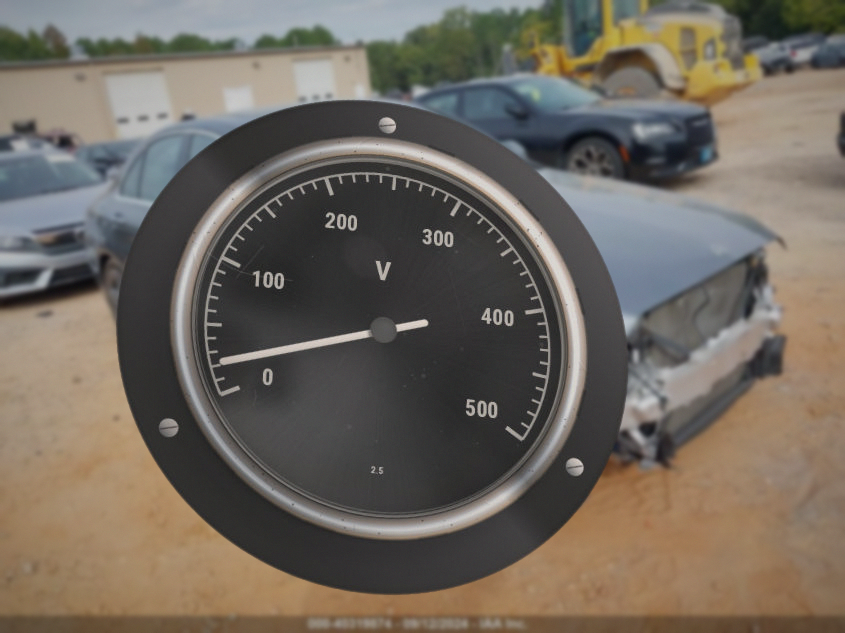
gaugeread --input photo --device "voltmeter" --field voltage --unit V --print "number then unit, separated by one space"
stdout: 20 V
